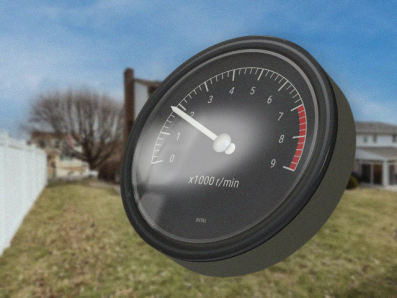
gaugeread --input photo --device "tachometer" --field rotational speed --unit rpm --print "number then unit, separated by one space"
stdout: 1800 rpm
